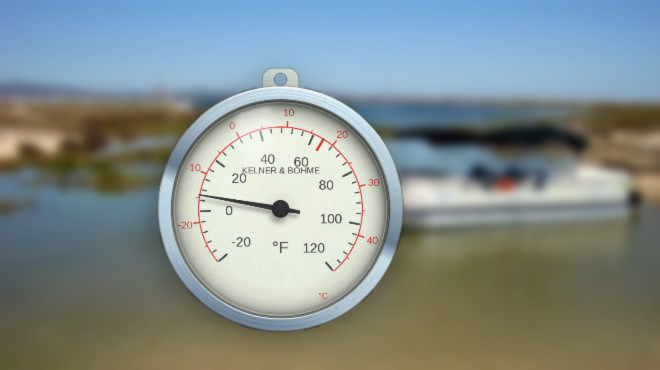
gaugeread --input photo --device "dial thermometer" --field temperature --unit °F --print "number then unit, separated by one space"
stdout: 6 °F
